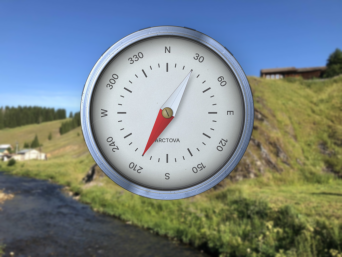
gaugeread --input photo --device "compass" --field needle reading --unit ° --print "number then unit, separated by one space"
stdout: 210 °
